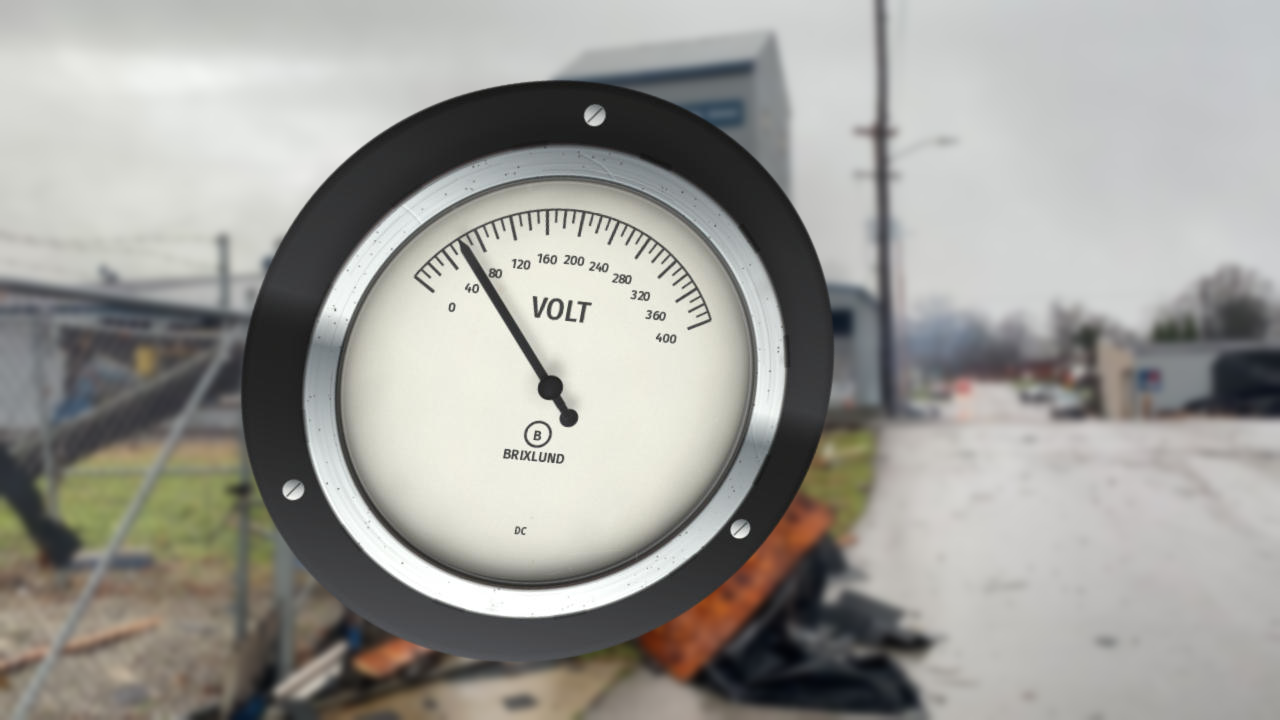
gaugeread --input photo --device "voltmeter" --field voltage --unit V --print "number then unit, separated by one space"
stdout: 60 V
